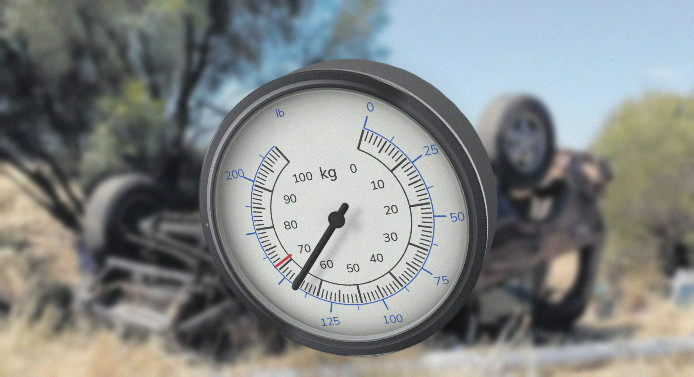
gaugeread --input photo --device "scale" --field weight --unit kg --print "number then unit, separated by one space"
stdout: 65 kg
